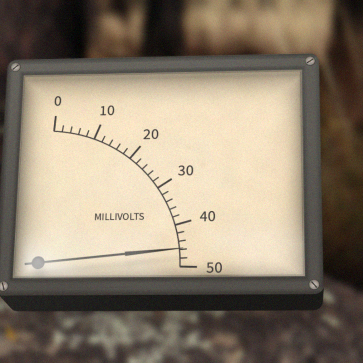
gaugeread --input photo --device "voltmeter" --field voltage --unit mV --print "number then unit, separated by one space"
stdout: 46 mV
